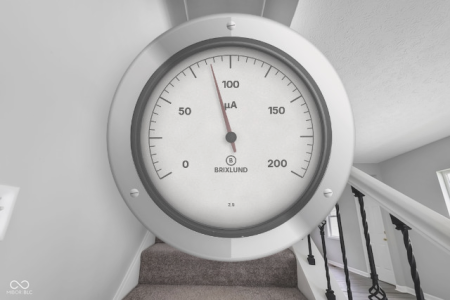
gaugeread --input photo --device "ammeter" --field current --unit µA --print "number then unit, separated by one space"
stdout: 87.5 µA
